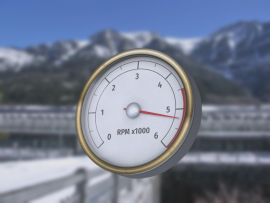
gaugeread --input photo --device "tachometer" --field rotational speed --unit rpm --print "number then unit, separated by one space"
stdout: 5250 rpm
